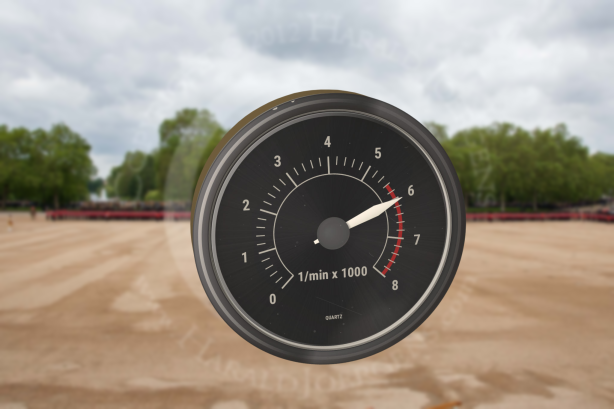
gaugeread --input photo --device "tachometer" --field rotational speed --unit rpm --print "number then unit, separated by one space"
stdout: 6000 rpm
